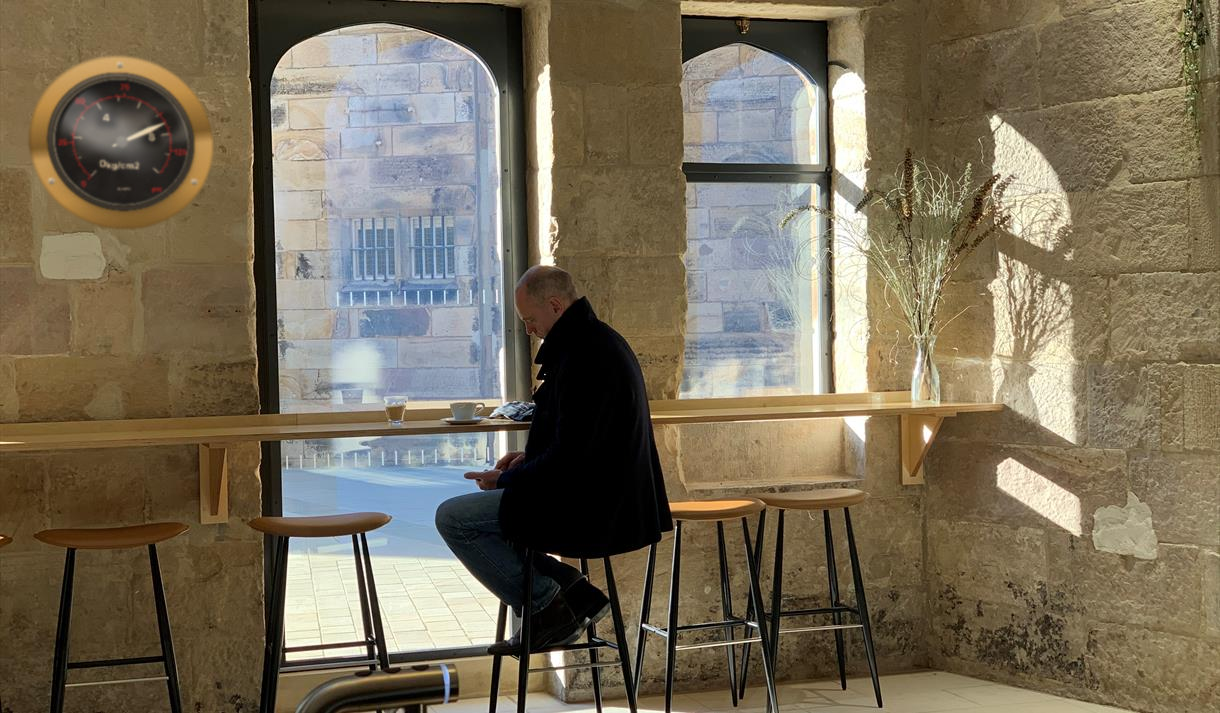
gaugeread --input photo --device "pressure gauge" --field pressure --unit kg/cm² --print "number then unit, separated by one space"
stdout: 7.5 kg/cm²
